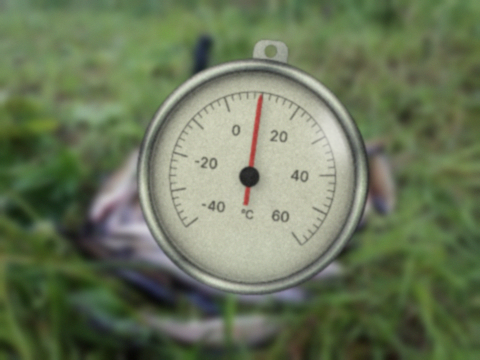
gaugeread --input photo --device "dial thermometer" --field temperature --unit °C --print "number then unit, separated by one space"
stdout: 10 °C
